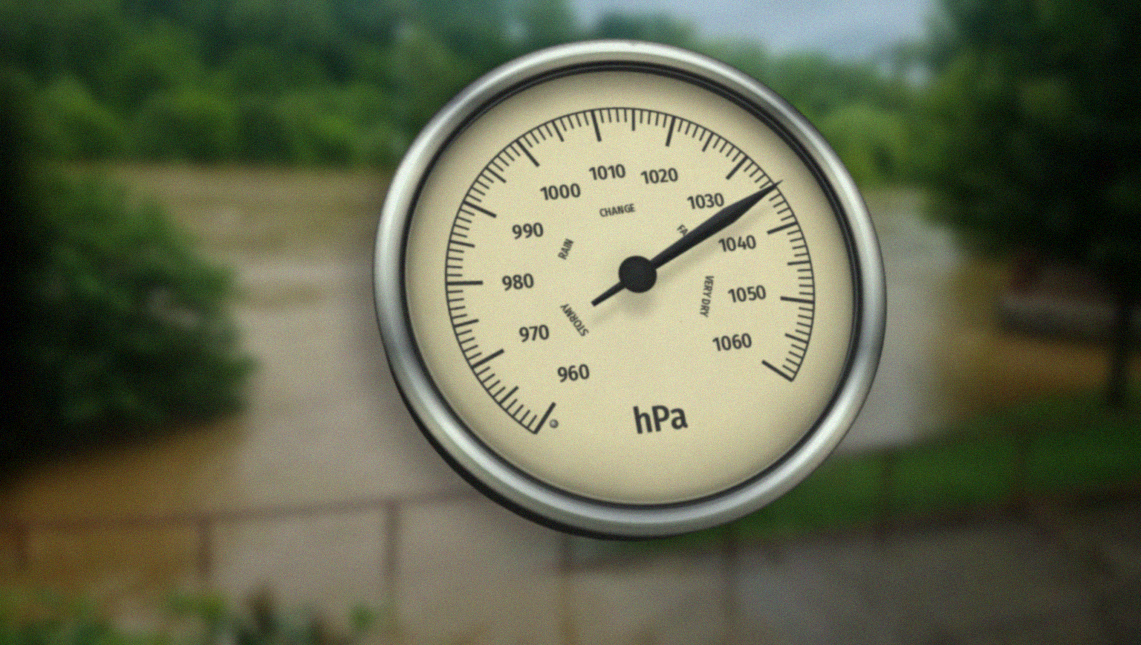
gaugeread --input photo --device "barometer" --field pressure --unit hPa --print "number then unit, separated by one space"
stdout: 1035 hPa
